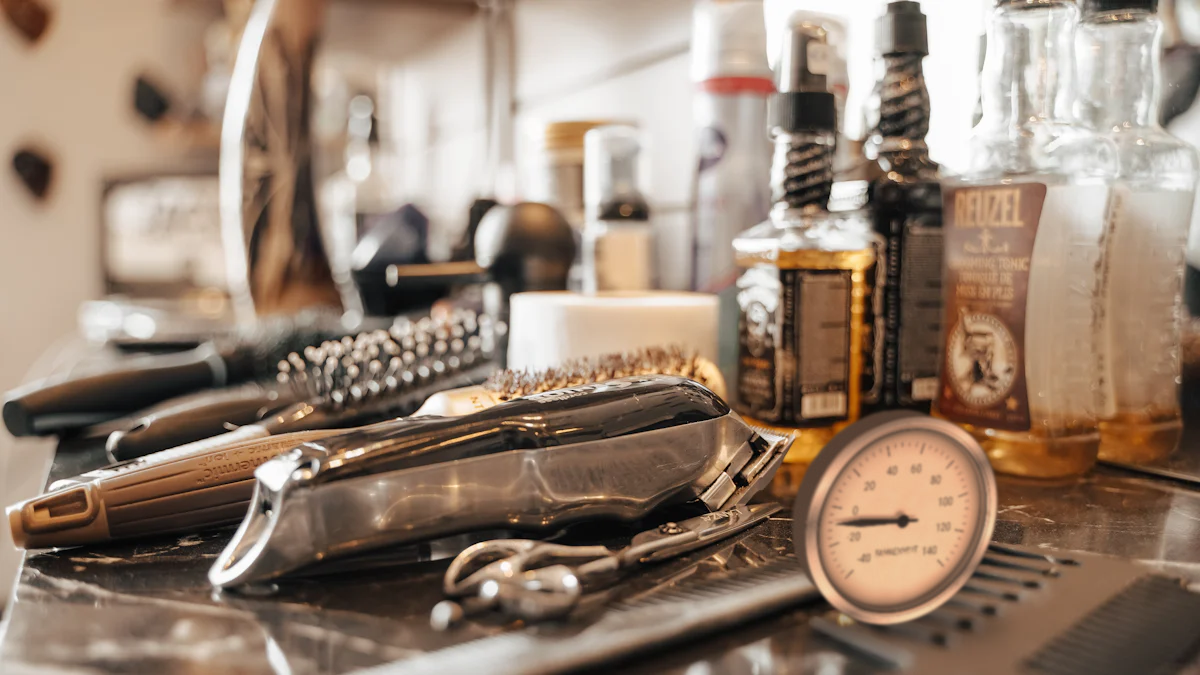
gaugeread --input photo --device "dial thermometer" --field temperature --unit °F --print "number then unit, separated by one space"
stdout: -8 °F
